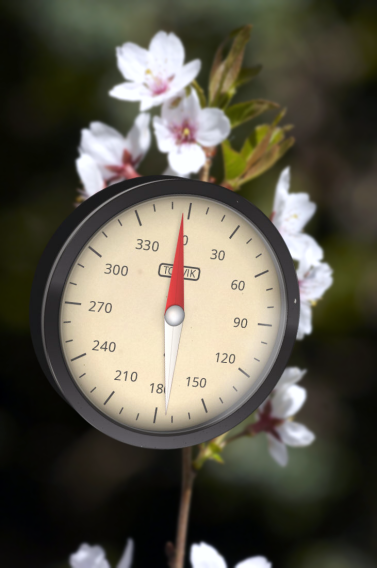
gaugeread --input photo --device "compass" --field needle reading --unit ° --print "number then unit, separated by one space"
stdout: 355 °
